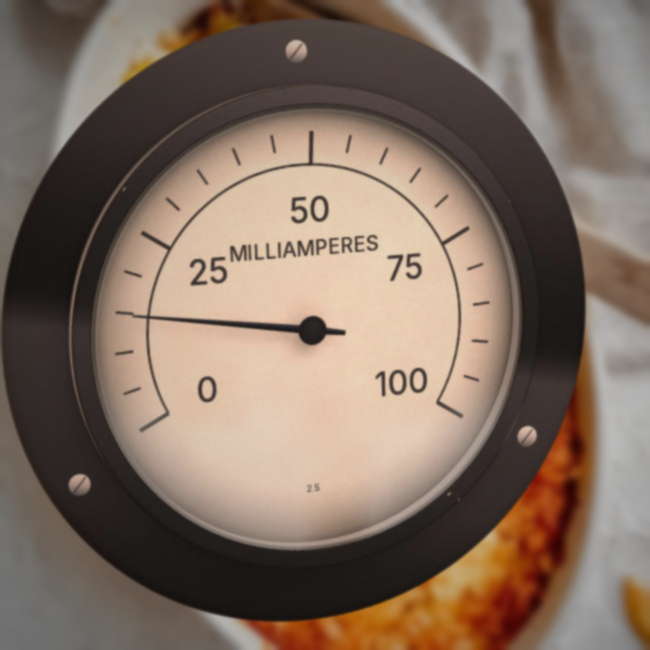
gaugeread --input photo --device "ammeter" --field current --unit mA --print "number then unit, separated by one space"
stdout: 15 mA
